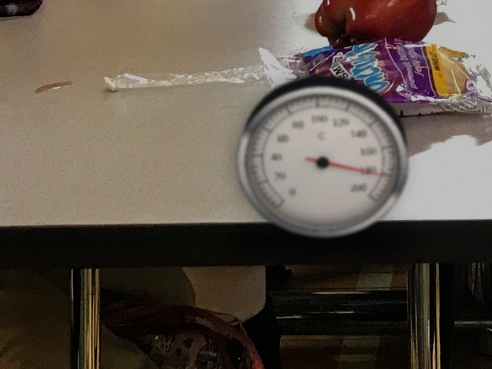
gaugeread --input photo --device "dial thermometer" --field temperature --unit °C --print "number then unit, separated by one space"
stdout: 180 °C
